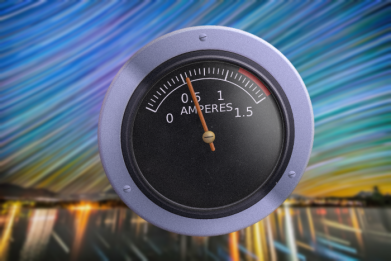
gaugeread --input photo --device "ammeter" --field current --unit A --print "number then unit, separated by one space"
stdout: 0.55 A
